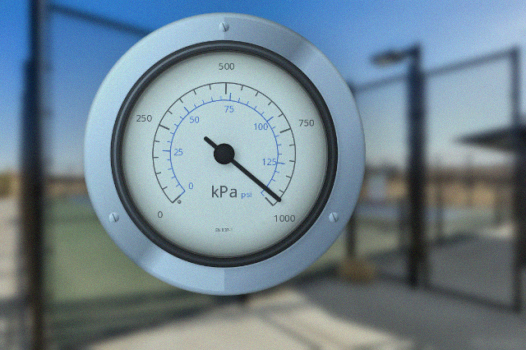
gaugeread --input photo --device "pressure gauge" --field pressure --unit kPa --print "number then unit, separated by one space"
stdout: 975 kPa
